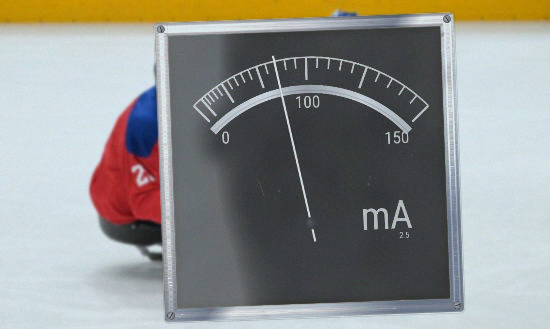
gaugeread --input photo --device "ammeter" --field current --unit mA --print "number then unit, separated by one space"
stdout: 85 mA
